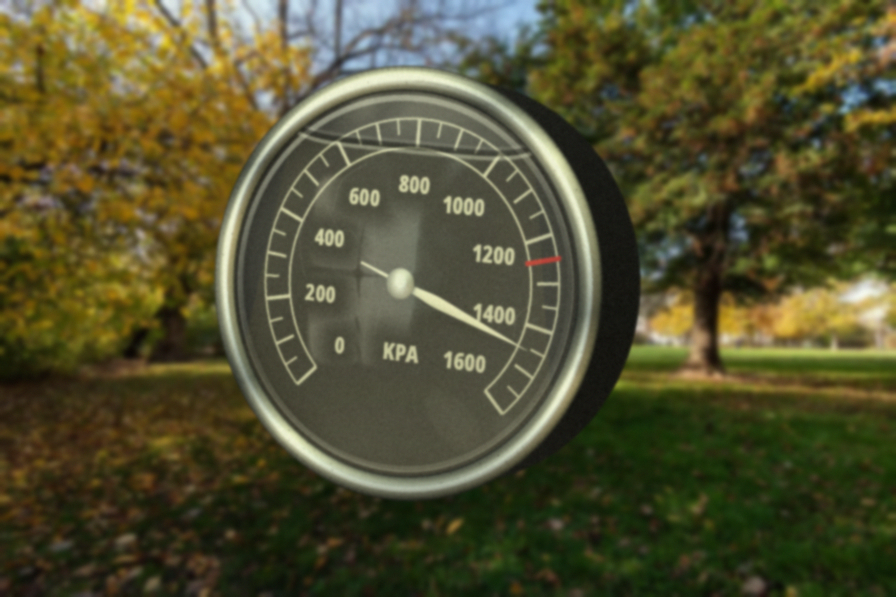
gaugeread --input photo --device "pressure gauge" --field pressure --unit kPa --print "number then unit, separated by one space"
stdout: 1450 kPa
